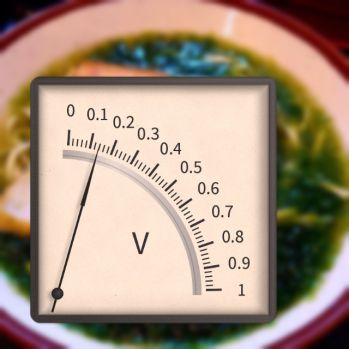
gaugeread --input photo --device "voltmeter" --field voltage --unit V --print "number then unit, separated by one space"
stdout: 0.14 V
